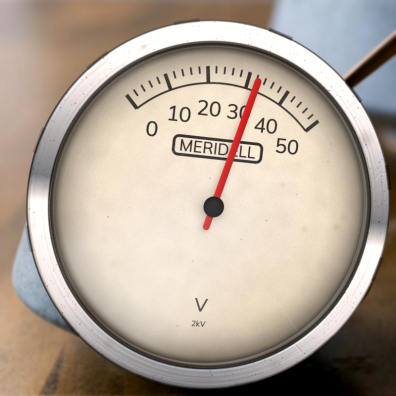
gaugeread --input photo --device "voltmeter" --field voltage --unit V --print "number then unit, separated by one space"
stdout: 32 V
